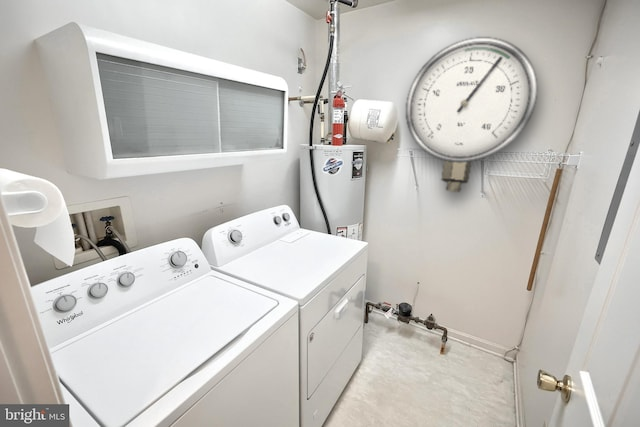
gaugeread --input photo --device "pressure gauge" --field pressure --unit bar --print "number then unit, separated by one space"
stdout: 25 bar
